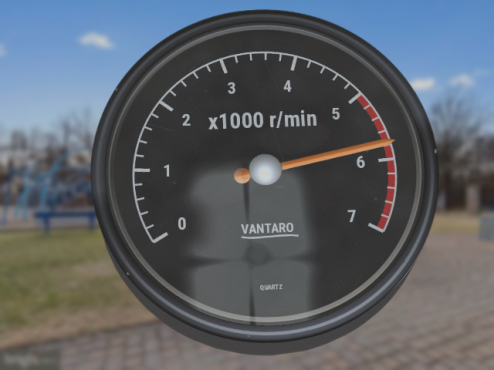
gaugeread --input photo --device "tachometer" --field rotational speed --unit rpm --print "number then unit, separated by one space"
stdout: 5800 rpm
